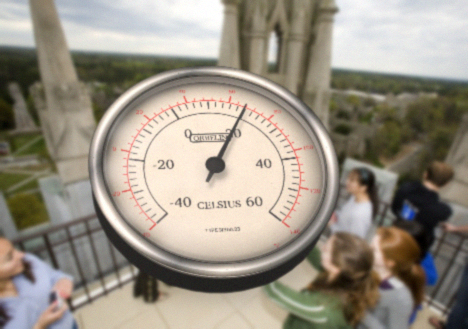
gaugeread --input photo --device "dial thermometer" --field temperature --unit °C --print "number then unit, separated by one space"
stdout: 20 °C
